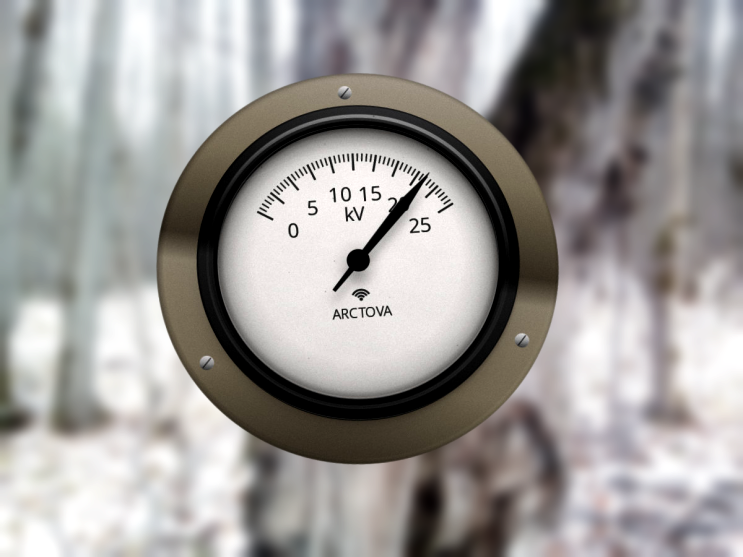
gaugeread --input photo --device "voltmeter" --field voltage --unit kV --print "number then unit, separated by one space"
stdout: 21 kV
